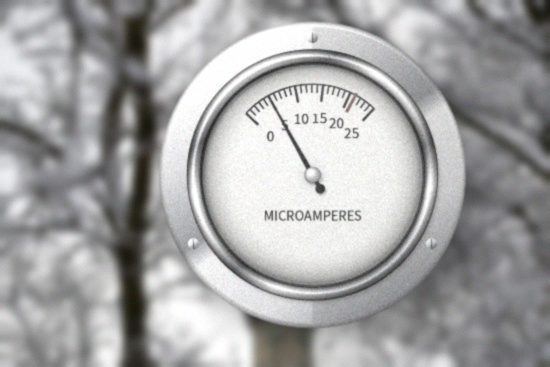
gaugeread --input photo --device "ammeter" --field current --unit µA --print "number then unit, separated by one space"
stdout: 5 µA
